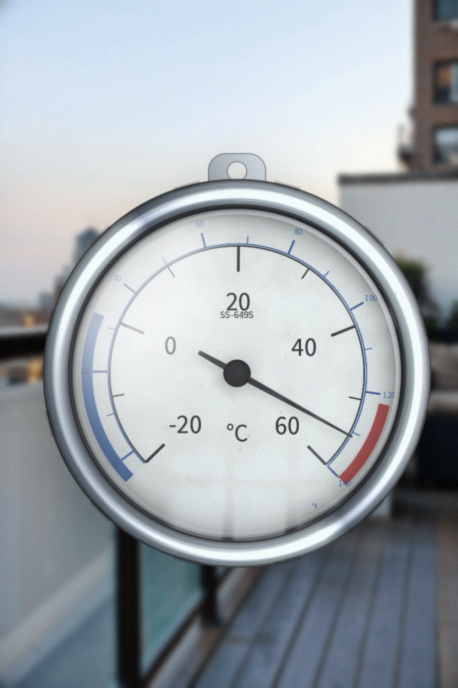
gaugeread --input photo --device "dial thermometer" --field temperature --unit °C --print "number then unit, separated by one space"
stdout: 55 °C
